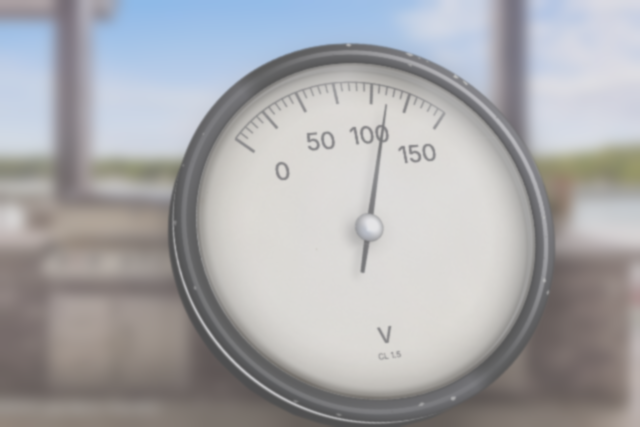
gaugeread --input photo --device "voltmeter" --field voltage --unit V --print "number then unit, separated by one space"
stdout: 110 V
